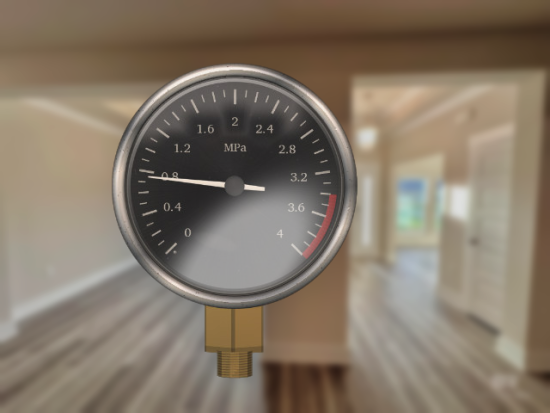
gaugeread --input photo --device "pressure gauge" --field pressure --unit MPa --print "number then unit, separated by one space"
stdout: 0.75 MPa
